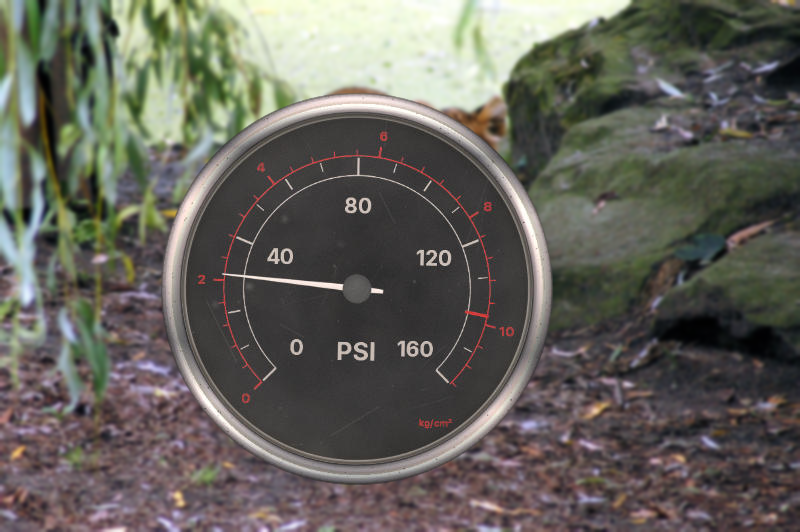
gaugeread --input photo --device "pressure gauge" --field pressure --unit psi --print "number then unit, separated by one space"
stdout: 30 psi
